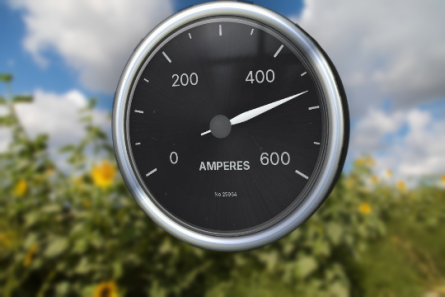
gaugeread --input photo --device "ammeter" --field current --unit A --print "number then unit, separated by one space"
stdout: 475 A
